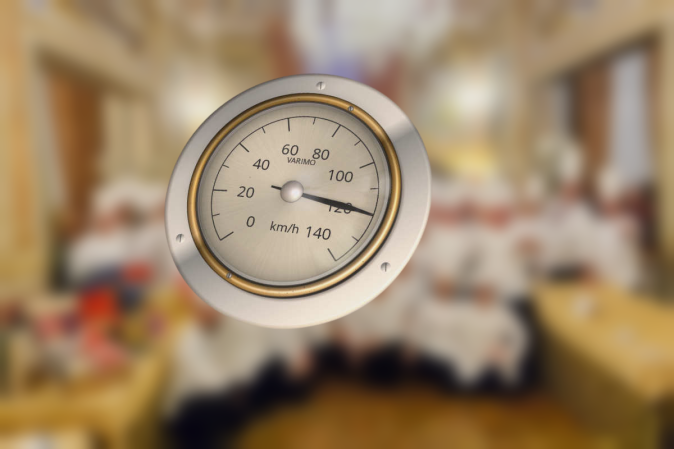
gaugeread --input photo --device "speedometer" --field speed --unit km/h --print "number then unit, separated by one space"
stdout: 120 km/h
